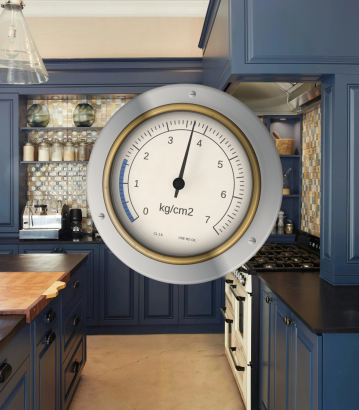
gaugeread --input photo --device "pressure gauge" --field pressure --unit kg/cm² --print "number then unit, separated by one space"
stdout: 3.7 kg/cm²
